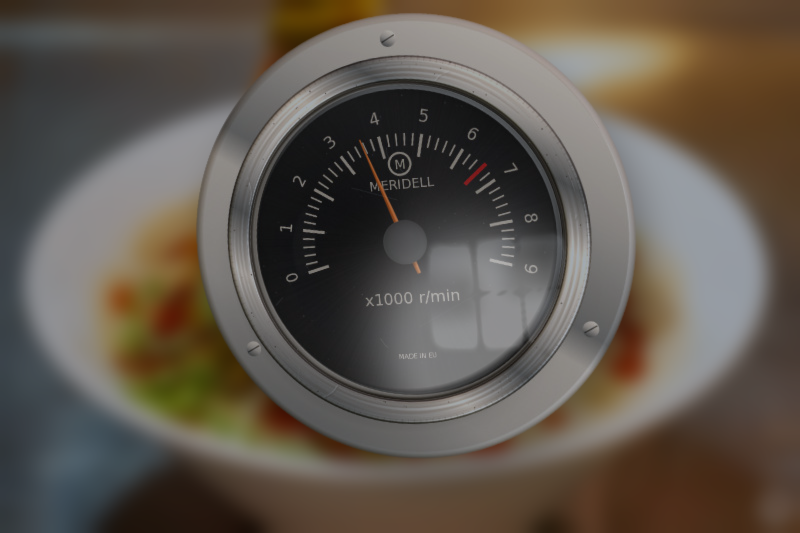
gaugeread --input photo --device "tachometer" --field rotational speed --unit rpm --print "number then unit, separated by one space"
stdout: 3600 rpm
